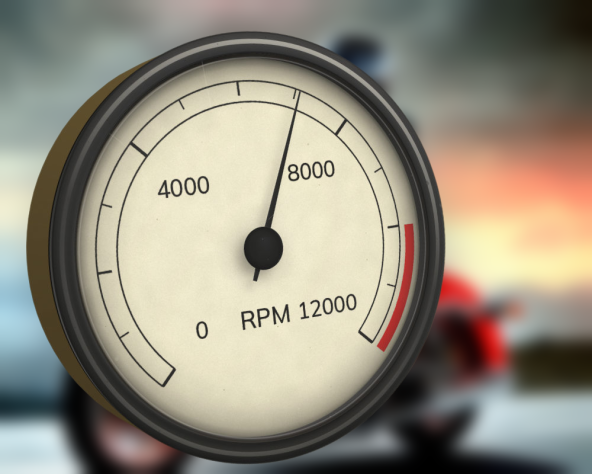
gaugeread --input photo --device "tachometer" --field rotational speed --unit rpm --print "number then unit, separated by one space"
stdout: 7000 rpm
